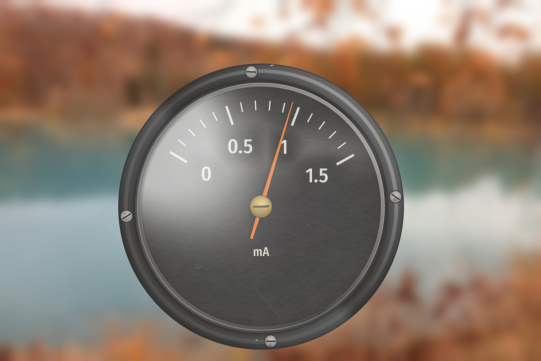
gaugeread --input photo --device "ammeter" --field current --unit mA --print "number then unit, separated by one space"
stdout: 0.95 mA
